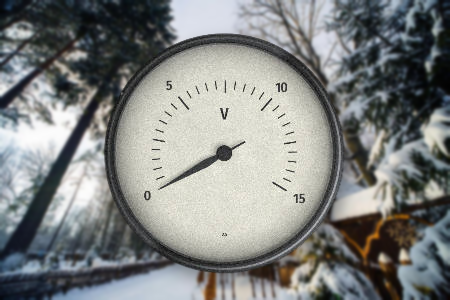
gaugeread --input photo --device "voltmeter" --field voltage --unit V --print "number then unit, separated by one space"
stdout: 0 V
